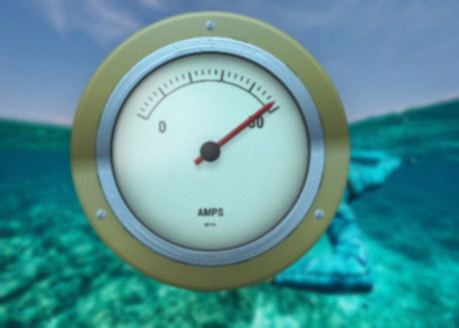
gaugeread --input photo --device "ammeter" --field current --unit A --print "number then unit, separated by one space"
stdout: 48 A
